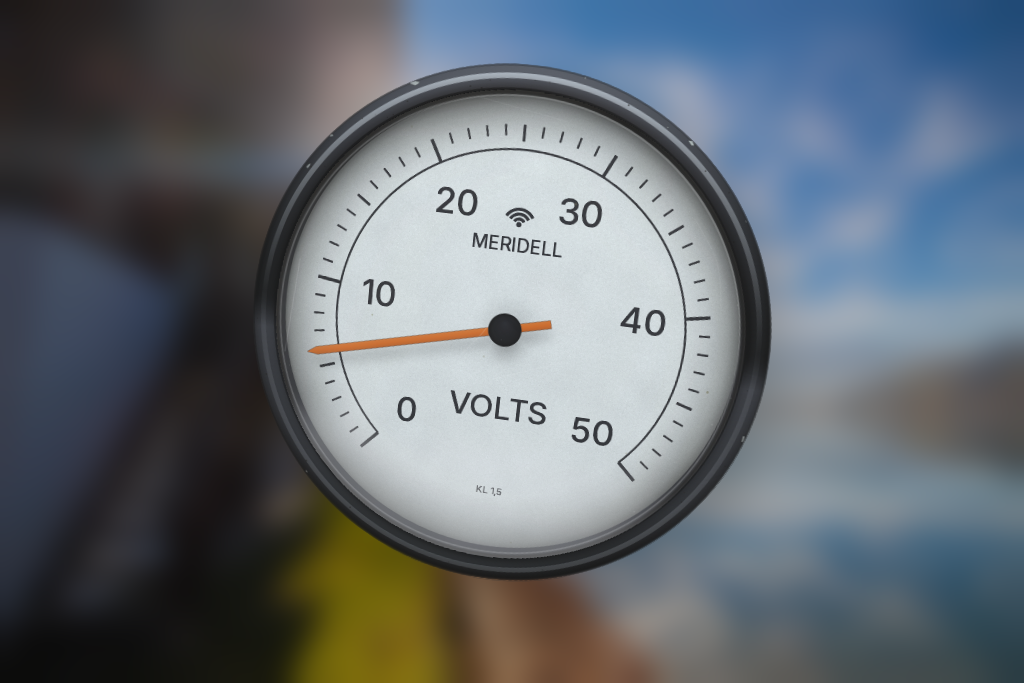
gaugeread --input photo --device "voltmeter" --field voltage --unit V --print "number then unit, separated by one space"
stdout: 6 V
